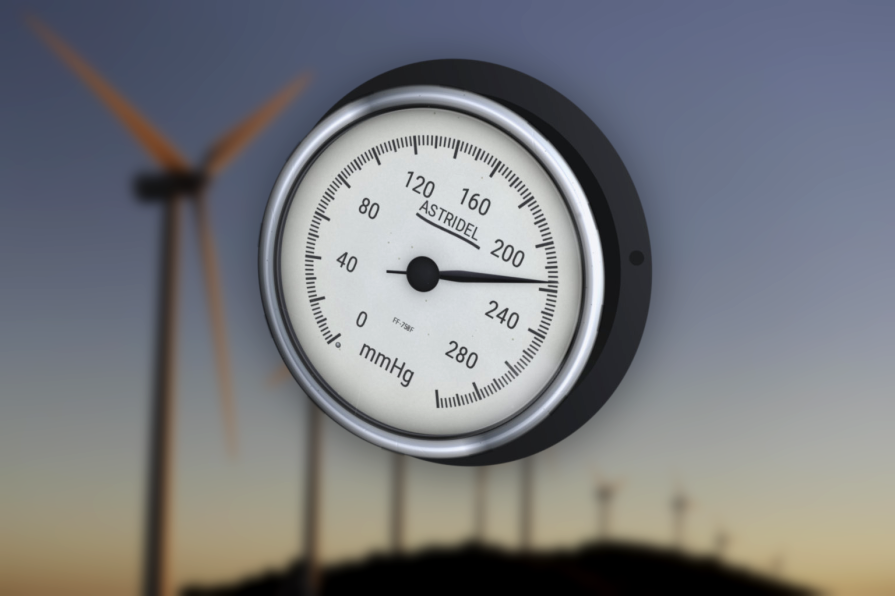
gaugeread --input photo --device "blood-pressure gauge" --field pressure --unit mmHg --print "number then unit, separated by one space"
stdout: 216 mmHg
